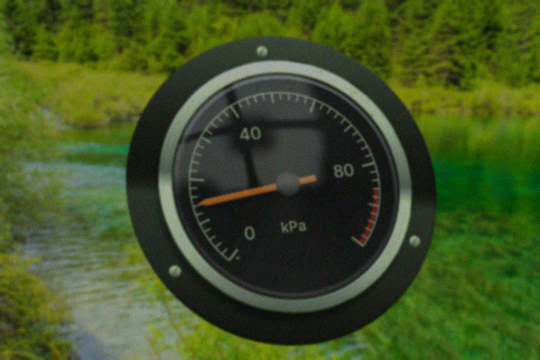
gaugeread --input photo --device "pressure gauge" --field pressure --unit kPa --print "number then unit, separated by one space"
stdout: 14 kPa
